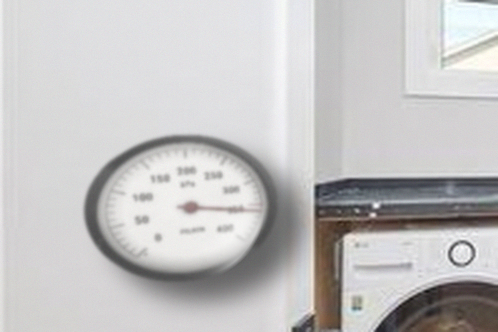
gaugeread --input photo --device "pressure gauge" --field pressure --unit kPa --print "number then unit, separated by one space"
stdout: 350 kPa
